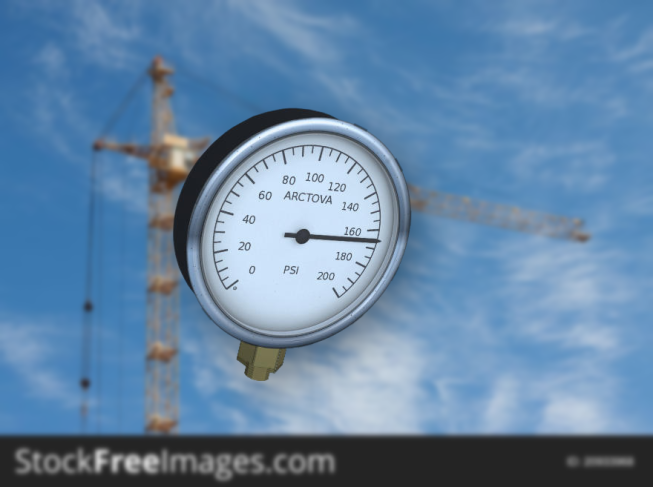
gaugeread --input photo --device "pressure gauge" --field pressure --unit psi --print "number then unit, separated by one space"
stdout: 165 psi
